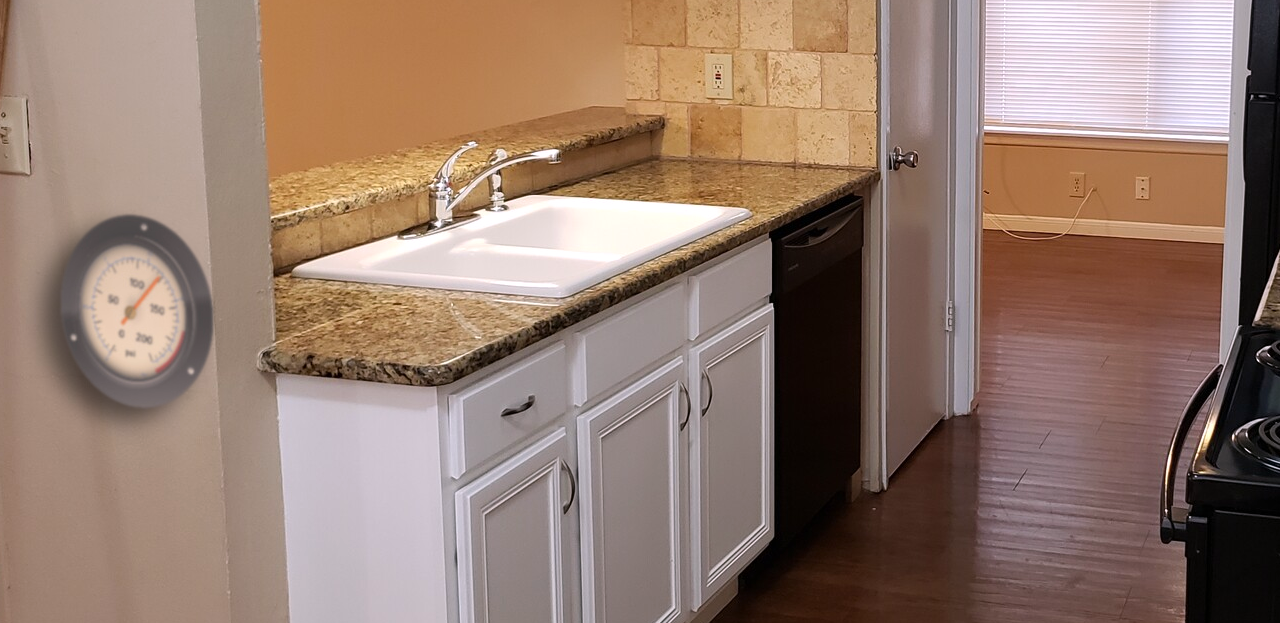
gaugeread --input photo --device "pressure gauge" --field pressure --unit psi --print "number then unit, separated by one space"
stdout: 125 psi
